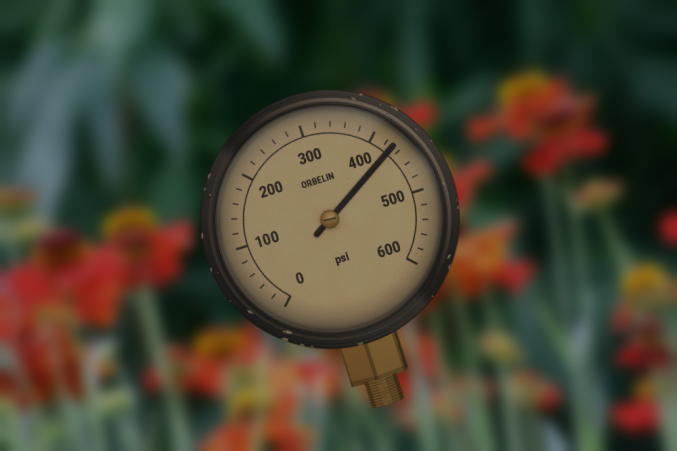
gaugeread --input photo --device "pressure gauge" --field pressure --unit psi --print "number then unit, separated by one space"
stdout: 430 psi
